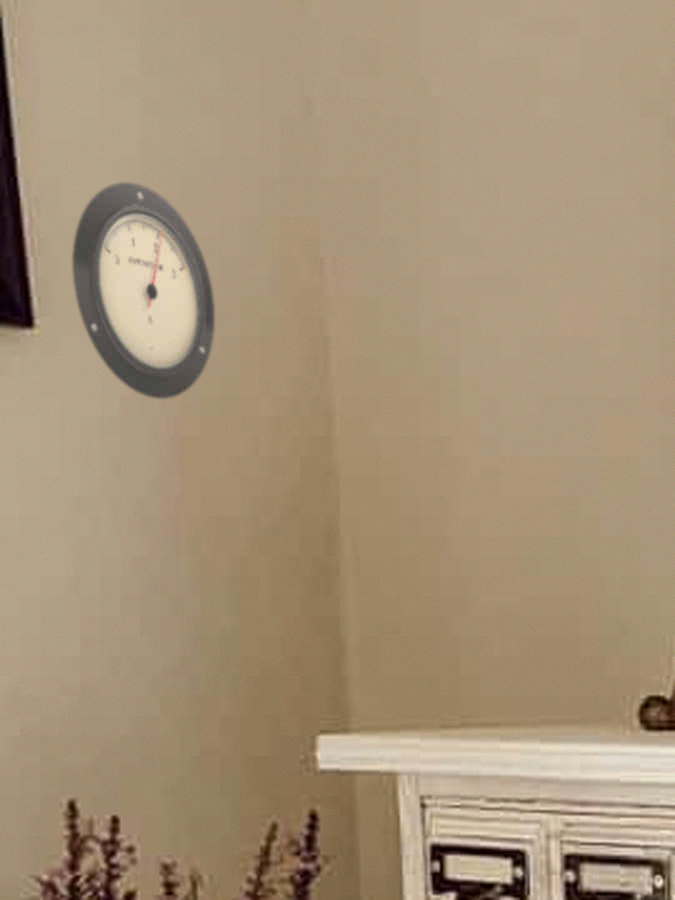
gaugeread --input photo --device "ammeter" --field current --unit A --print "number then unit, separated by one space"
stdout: 2 A
